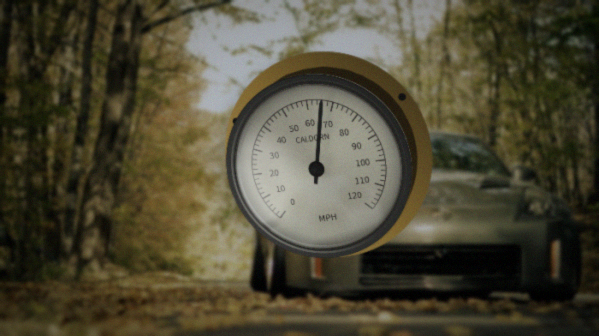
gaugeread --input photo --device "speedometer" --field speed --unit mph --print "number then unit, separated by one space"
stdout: 66 mph
